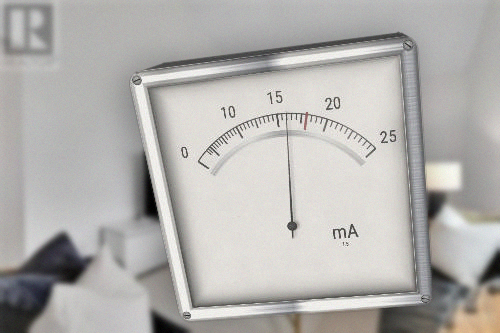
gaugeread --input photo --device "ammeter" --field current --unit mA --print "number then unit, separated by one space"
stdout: 16 mA
